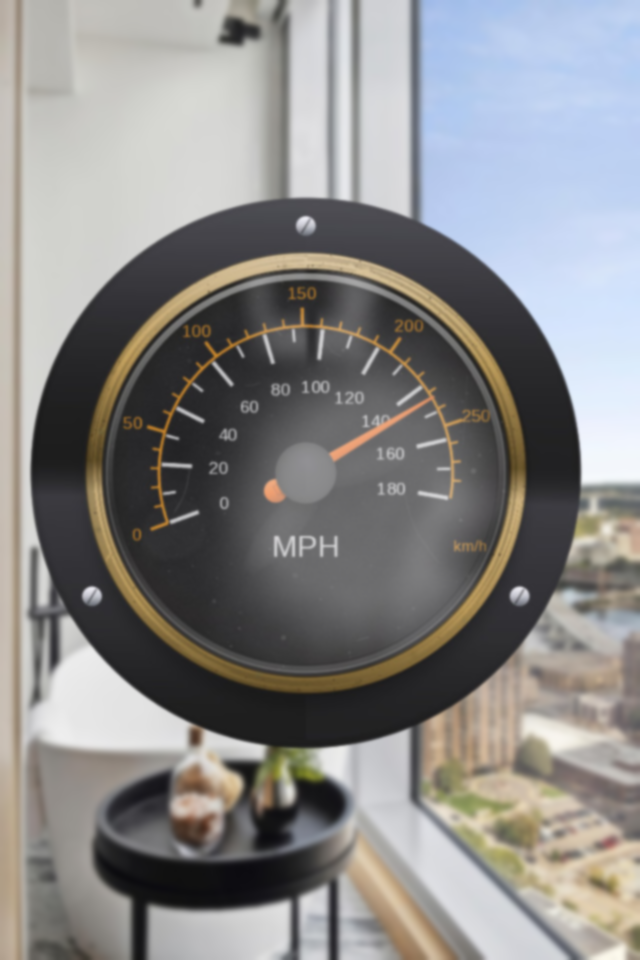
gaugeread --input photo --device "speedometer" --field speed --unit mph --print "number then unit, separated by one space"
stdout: 145 mph
